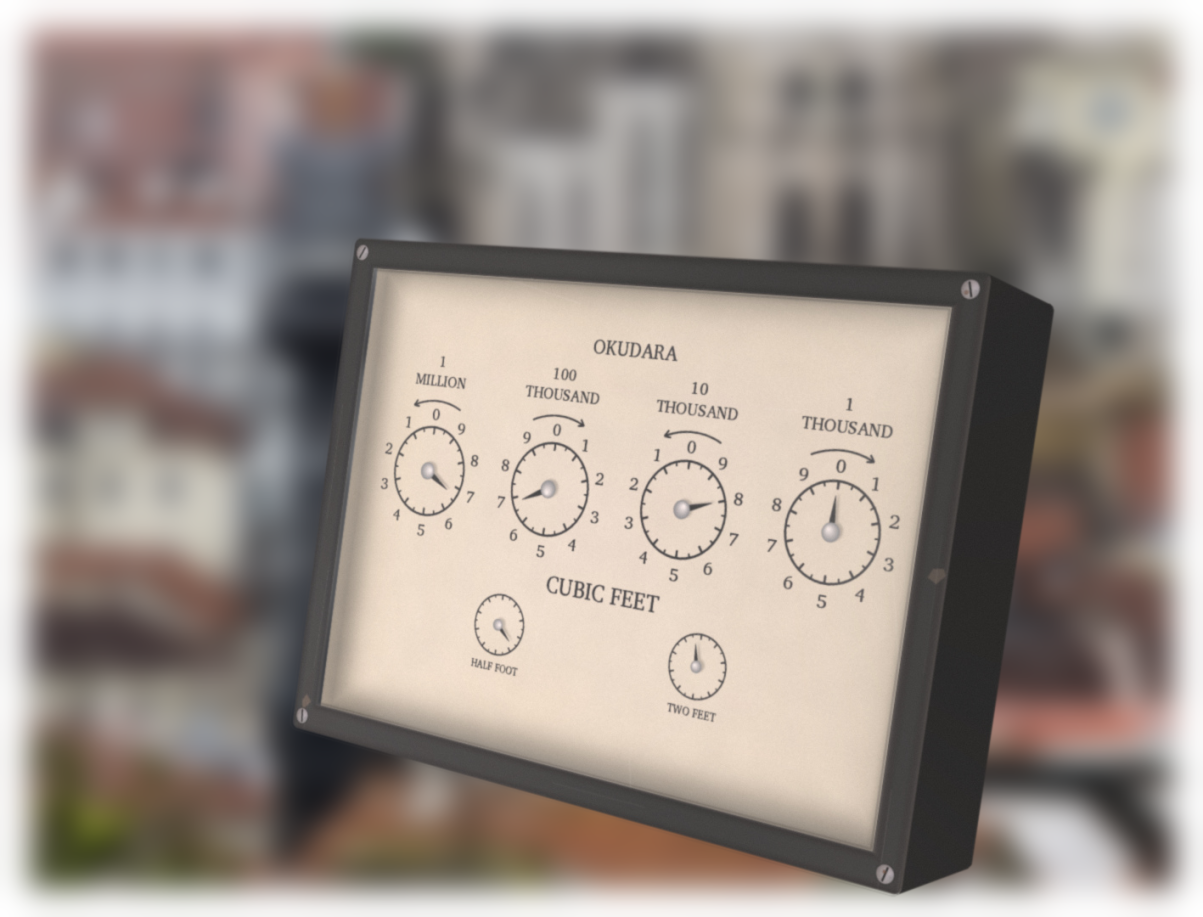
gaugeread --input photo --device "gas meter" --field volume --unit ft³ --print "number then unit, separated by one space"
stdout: 668000 ft³
